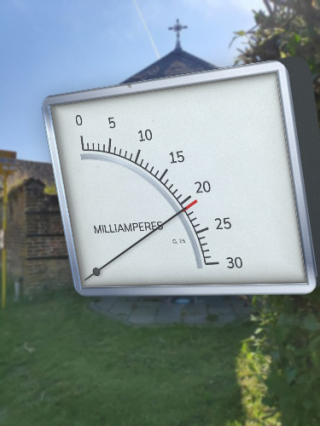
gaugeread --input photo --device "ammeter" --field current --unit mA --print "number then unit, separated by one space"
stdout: 21 mA
